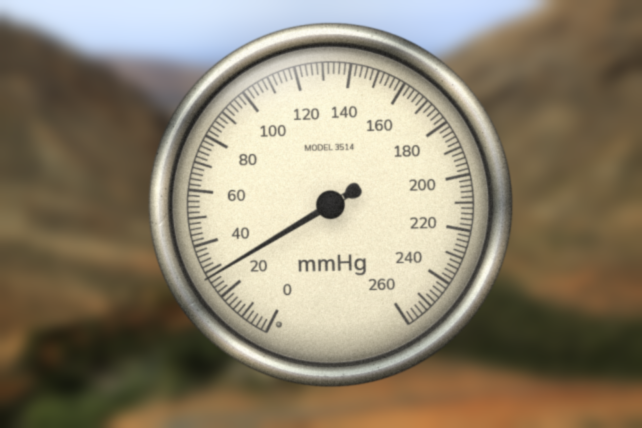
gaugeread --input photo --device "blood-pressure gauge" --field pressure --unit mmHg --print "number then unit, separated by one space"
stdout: 28 mmHg
